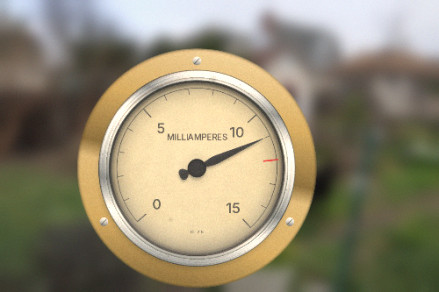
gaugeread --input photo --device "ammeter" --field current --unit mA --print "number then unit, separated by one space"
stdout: 11 mA
